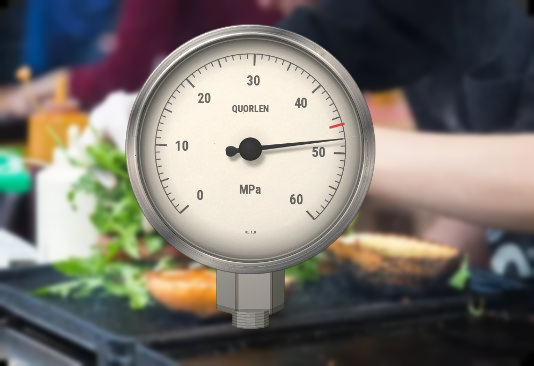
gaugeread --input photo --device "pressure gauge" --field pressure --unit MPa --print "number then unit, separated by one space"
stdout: 48 MPa
